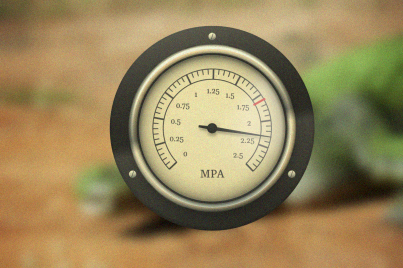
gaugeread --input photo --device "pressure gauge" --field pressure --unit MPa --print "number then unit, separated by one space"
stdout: 2.15 MPa
